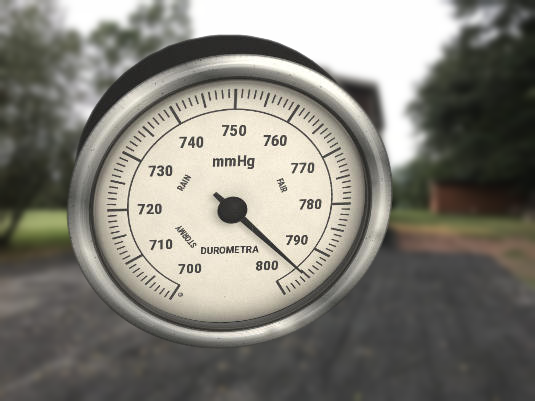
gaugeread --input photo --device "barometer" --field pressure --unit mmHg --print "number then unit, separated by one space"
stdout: 795 mmHg
